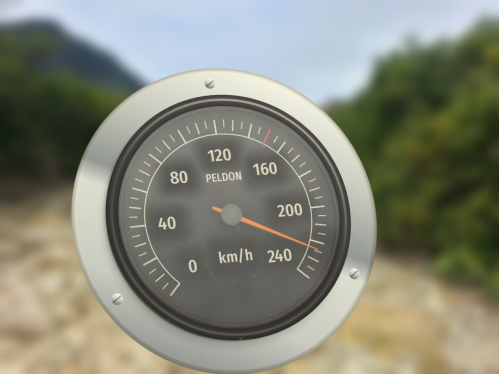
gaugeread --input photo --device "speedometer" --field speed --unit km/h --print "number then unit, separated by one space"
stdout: 225 km/h
